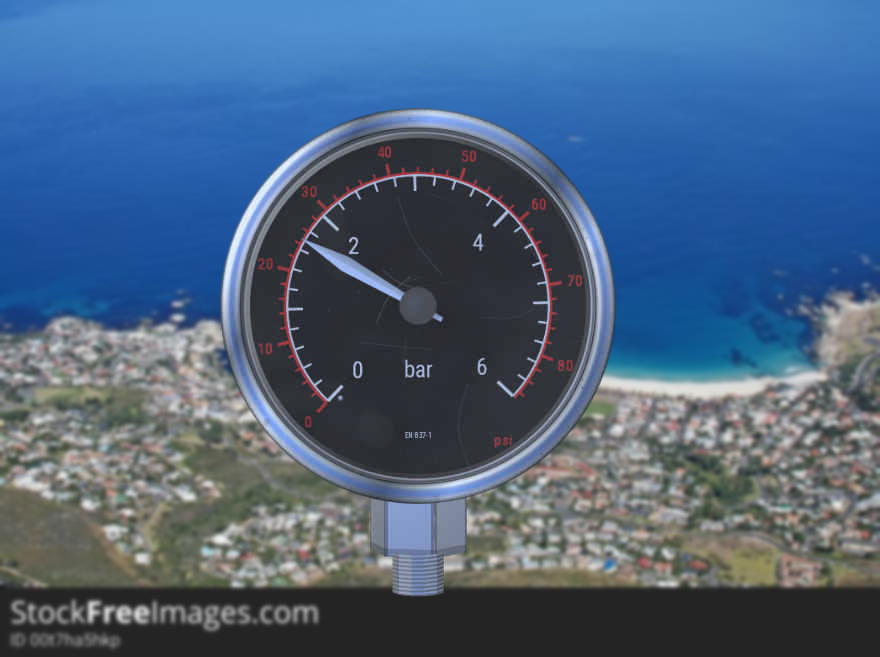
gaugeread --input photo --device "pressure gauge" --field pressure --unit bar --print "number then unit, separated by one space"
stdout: 1.7 bar
